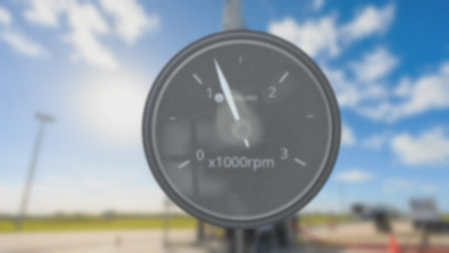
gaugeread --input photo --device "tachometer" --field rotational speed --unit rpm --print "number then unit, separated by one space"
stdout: 1250 rpm
